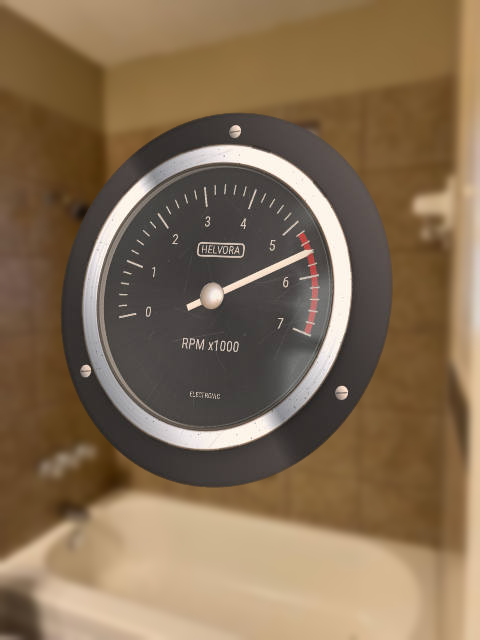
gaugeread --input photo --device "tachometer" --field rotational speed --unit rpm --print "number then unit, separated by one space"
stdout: 5600 rpm
